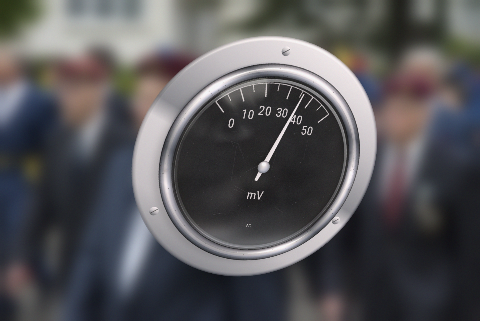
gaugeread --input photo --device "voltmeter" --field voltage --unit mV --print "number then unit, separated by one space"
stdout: 35 mV
